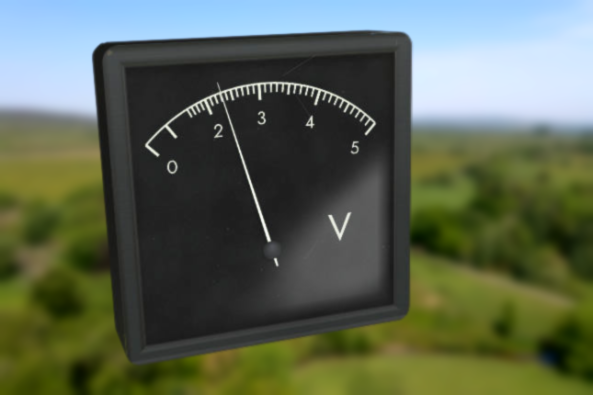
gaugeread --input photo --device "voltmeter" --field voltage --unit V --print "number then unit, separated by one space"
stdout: 2.3 V
